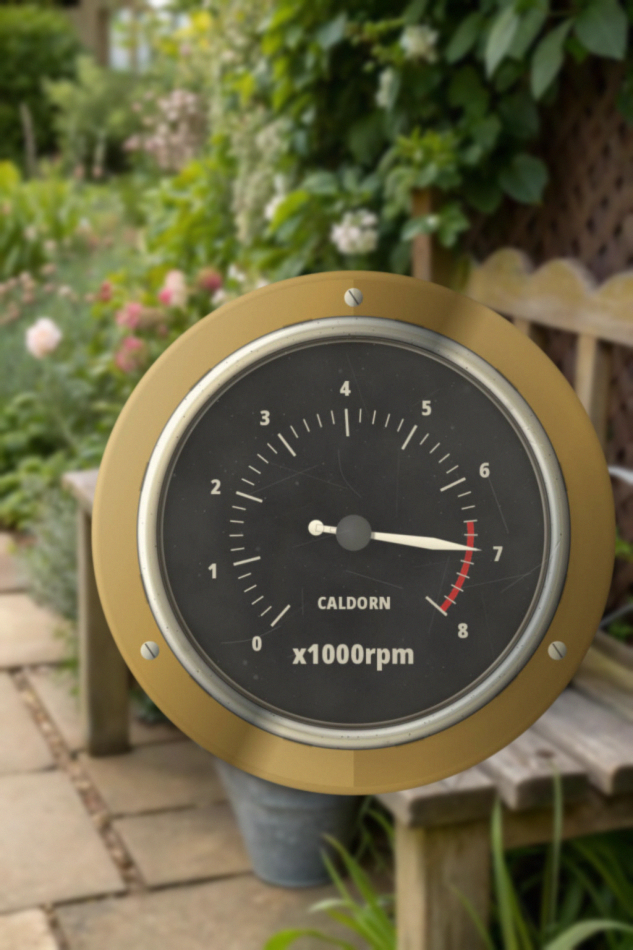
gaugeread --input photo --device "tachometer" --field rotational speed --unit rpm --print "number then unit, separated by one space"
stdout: 7000 rpm
